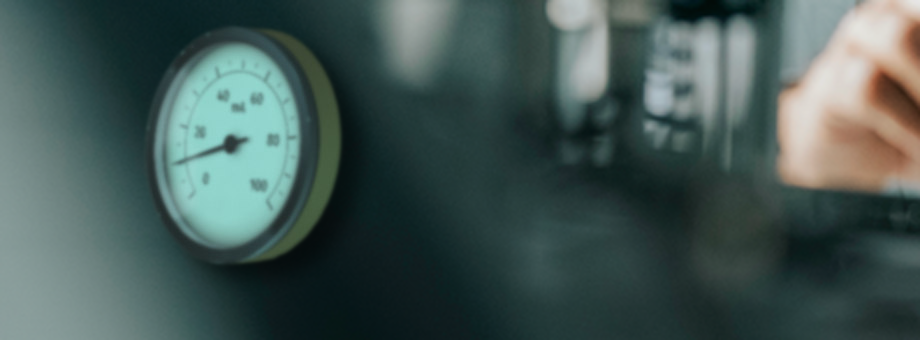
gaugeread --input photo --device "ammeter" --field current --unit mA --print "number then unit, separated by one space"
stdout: 10 mA
